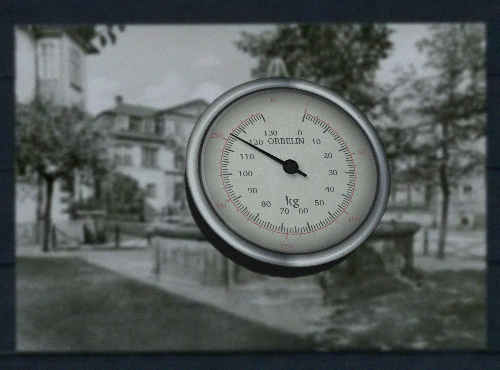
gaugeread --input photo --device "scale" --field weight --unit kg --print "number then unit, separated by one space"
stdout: 115 kg
